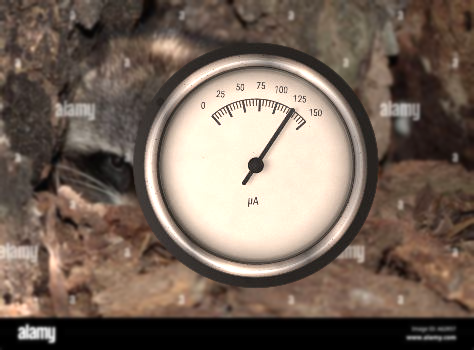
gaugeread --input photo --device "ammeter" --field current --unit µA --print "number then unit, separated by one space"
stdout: 125 µA
